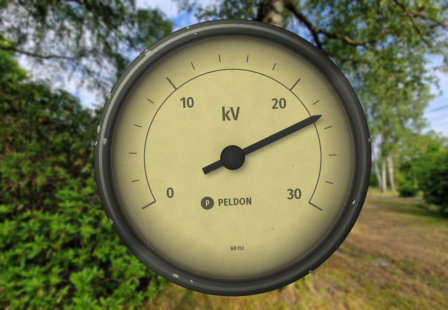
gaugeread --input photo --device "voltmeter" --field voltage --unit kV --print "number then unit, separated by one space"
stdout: 23 kV
